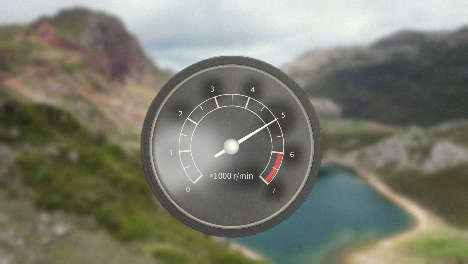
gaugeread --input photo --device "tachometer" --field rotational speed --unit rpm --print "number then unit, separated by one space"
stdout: 5000 rpm
